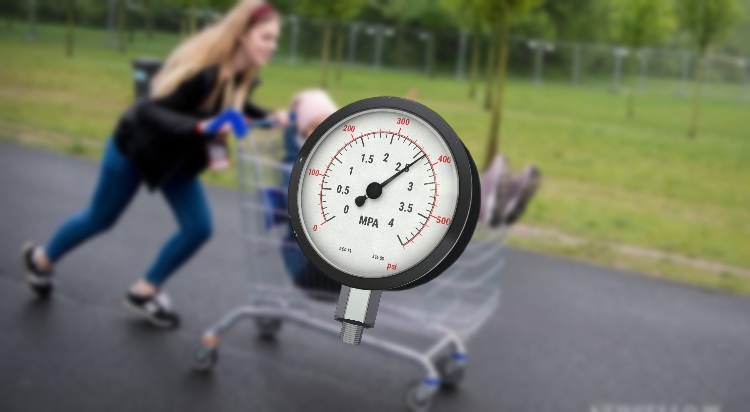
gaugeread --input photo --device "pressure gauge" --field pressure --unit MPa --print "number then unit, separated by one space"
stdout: 2.6 MPa
